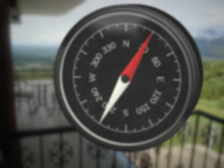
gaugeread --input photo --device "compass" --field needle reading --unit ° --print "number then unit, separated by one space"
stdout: 30 °
